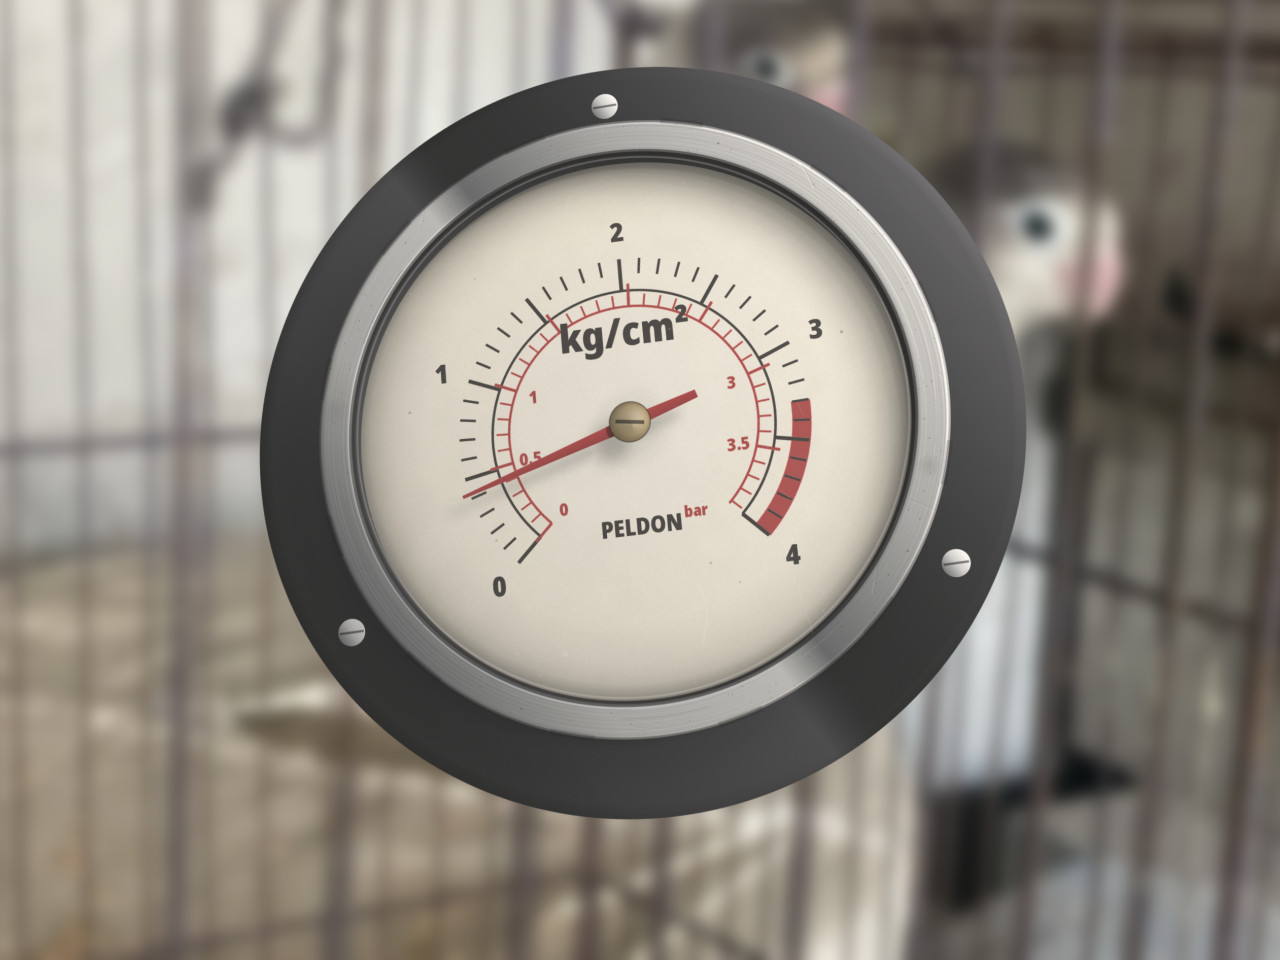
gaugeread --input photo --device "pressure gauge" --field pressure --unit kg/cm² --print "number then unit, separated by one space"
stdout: 0.4 kg/cm²
